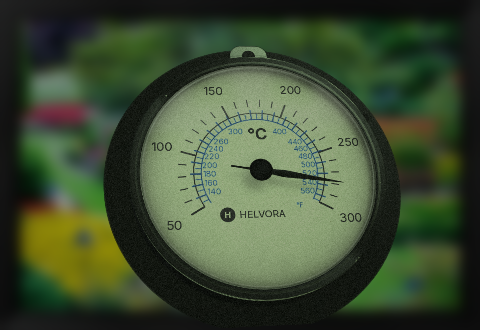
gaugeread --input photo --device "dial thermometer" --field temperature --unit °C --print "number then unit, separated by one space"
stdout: 280 °C
